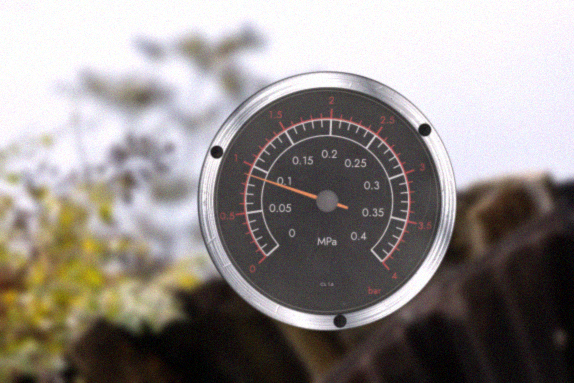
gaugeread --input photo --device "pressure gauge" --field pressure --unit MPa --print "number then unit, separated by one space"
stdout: 0.09 MPa
